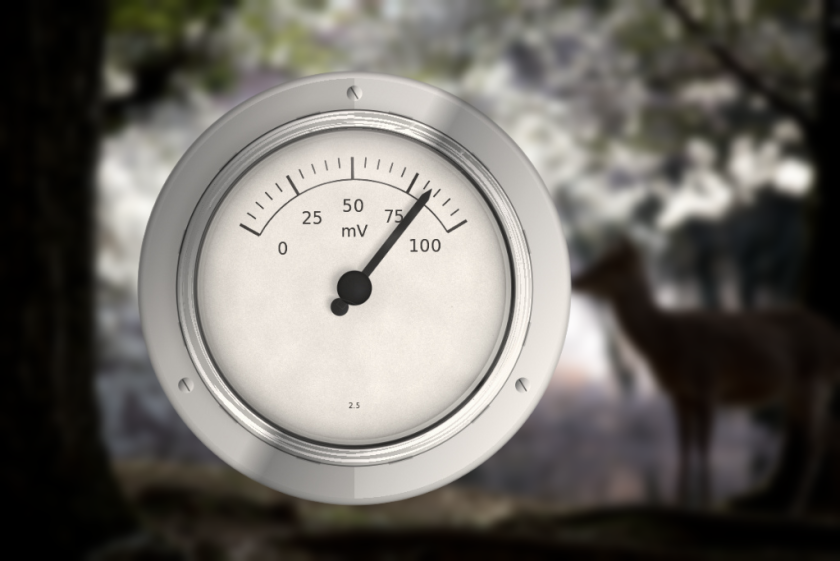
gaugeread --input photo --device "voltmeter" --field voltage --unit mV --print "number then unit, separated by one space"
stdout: 82.5 mV
